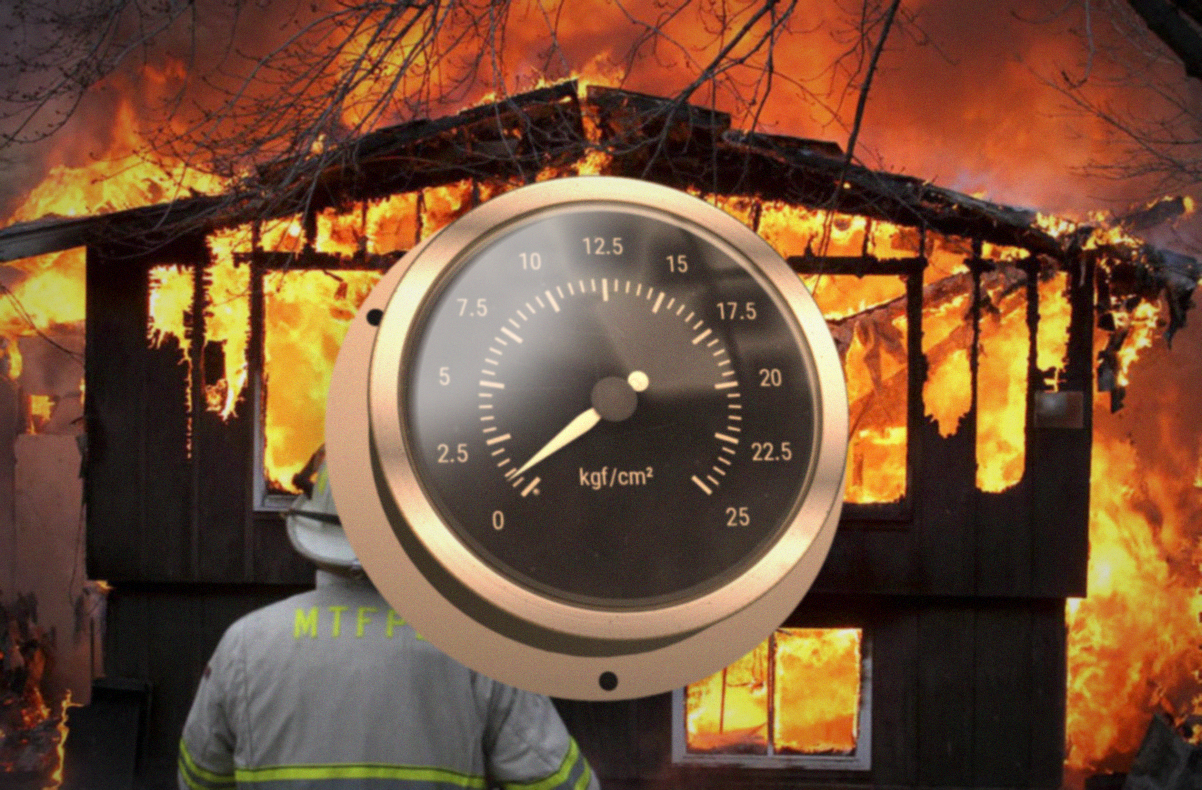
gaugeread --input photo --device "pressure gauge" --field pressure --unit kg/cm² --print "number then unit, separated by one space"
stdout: 0.75 kg/cm²
